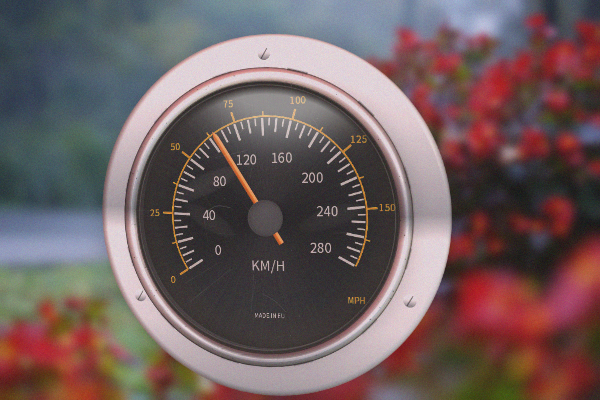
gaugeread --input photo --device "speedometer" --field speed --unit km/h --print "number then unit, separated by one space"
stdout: 105 km/h
